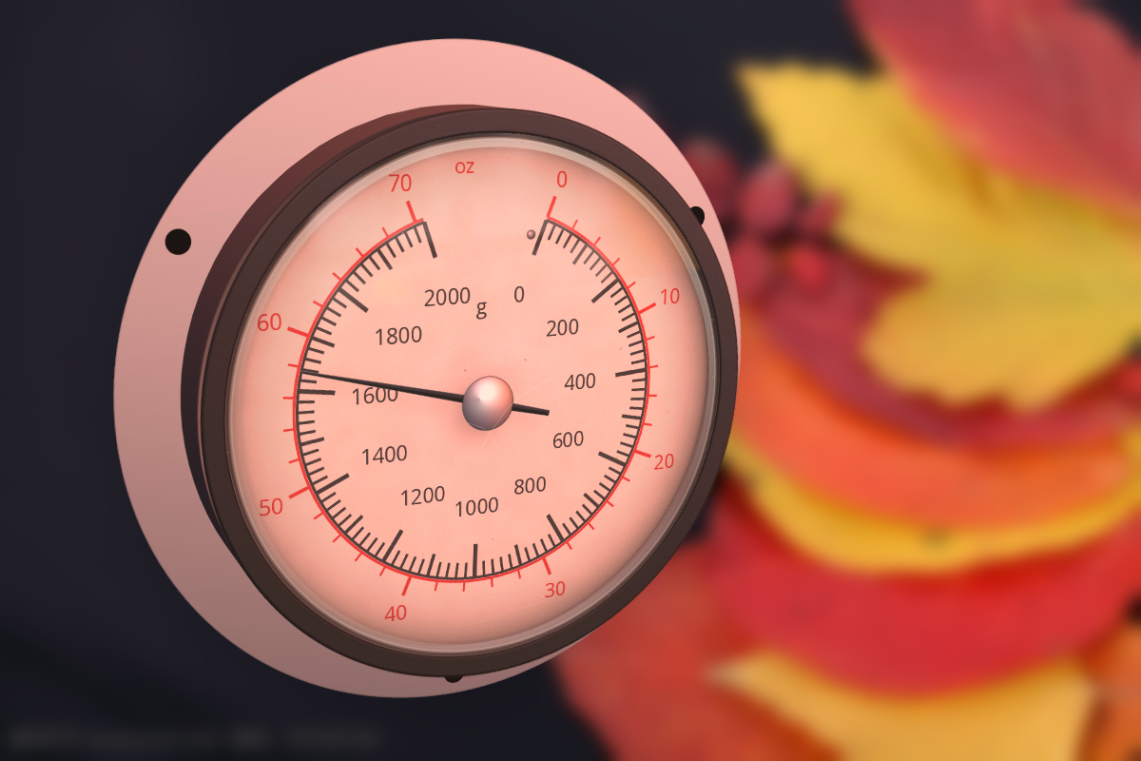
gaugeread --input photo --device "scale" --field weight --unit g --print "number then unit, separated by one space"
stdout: 1640 g
